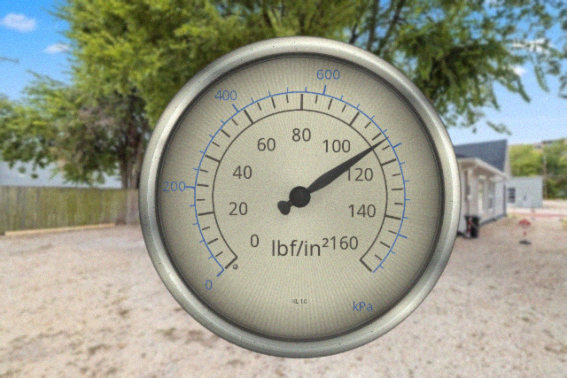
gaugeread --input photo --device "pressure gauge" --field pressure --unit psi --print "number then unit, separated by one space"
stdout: 112.5 psi
